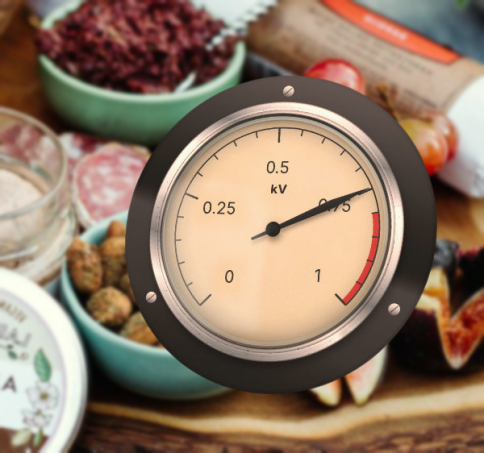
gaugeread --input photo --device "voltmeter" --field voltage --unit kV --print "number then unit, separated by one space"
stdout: 0.75 kV
